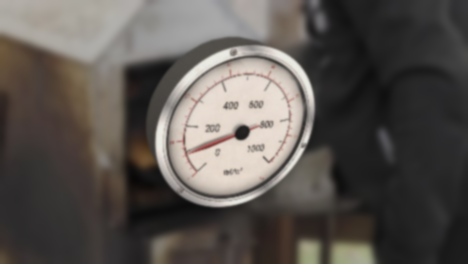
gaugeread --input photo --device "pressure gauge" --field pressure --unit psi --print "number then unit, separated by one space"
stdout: 100 psi
